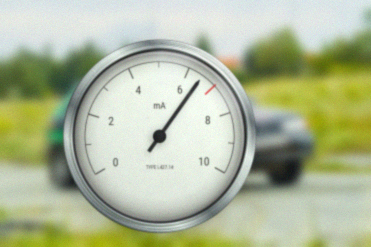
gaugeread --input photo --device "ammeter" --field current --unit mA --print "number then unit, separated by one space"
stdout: 6.5 mA
